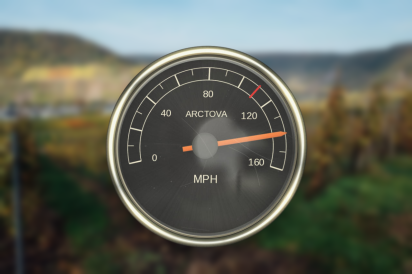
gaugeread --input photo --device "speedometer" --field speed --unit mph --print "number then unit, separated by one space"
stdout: 140 mph
